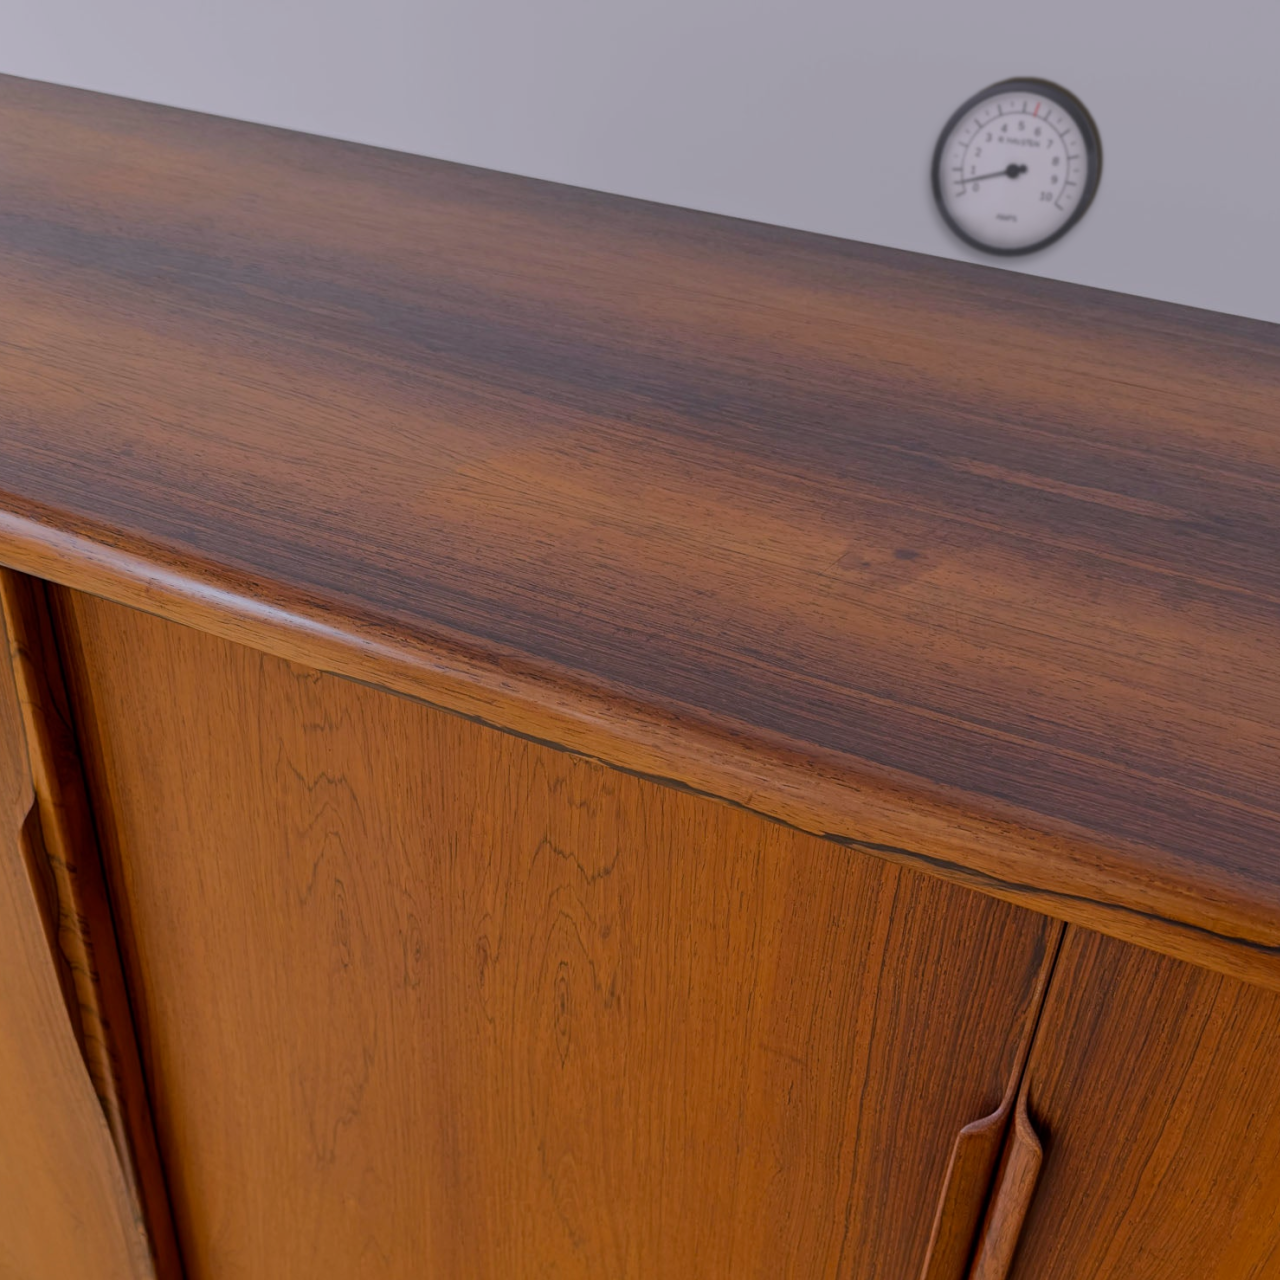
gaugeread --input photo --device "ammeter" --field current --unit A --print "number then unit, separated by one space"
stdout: 0.5 A
